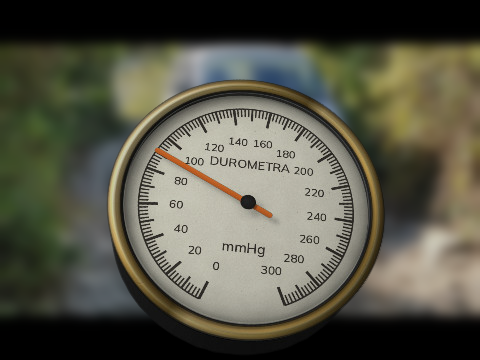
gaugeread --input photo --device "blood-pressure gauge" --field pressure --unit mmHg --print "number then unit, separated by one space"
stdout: 90 mmHg
